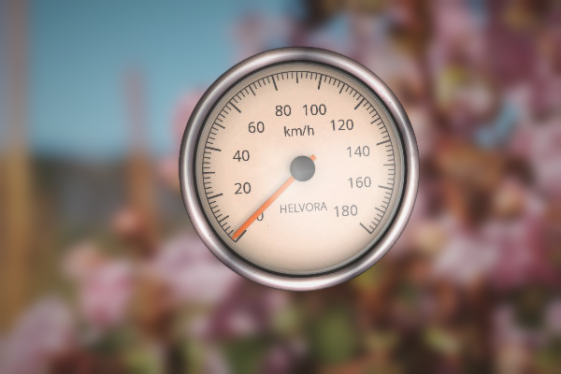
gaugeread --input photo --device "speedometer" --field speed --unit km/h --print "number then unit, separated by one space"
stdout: 2 km/h
